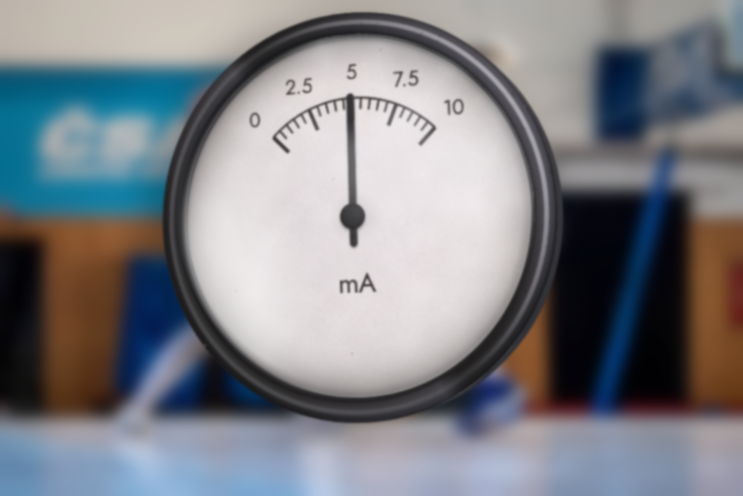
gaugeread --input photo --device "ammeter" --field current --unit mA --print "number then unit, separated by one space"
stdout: 5 mA
